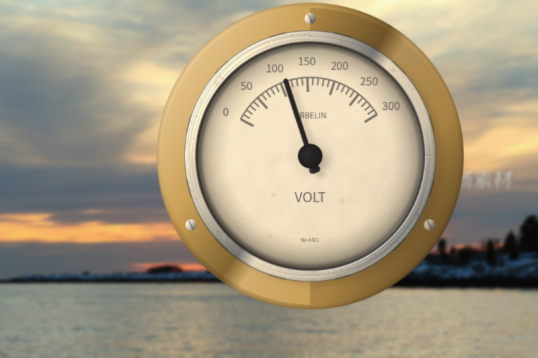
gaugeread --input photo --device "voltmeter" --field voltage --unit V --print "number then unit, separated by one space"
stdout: 110 V
